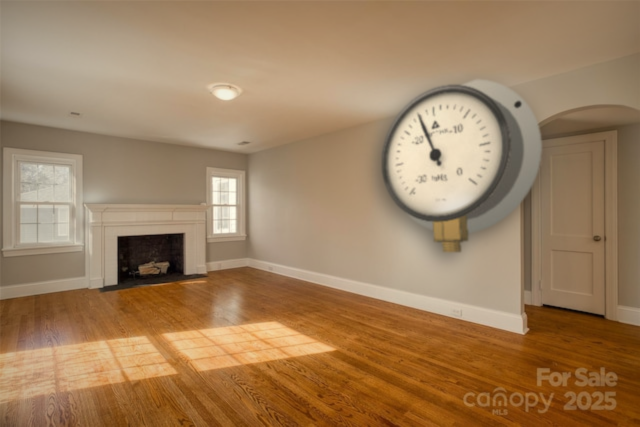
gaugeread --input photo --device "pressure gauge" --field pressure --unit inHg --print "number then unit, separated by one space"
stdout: -17 inHg
